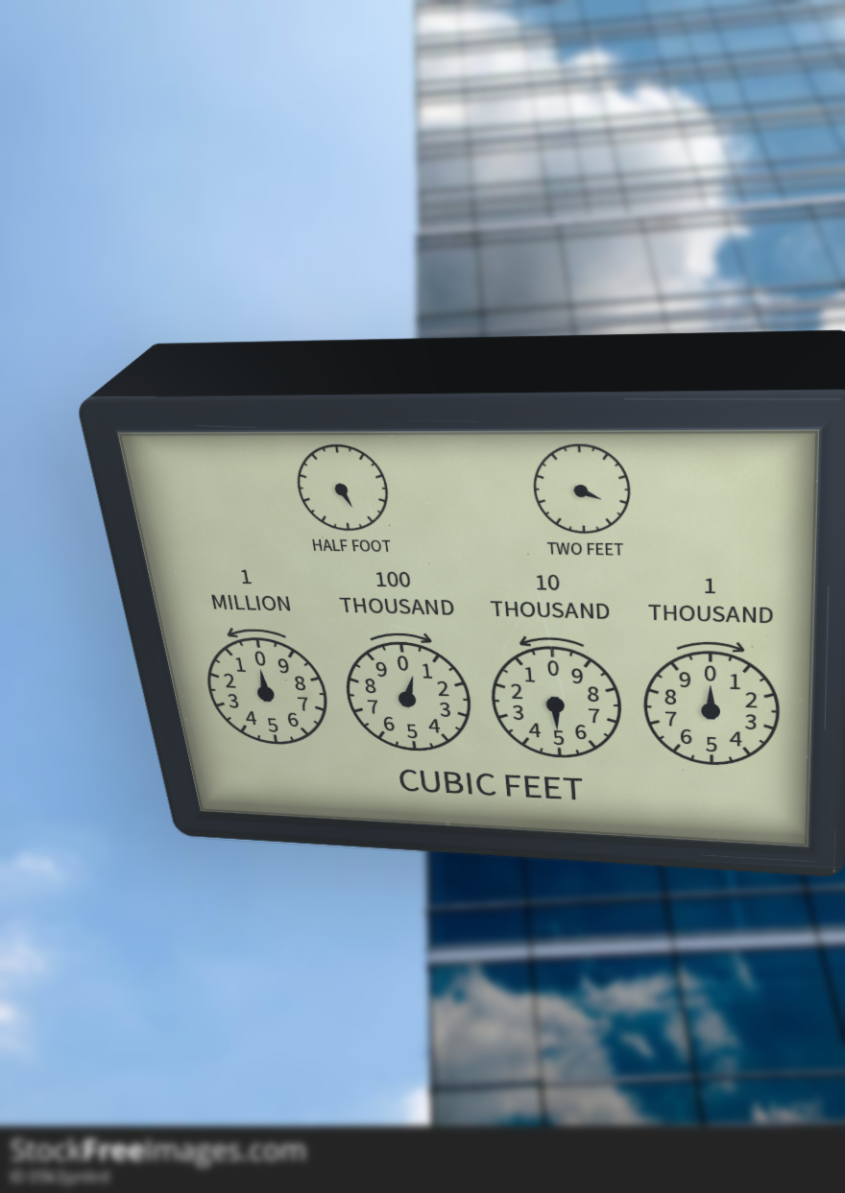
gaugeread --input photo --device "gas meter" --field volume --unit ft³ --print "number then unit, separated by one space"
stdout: 5000 ft³
